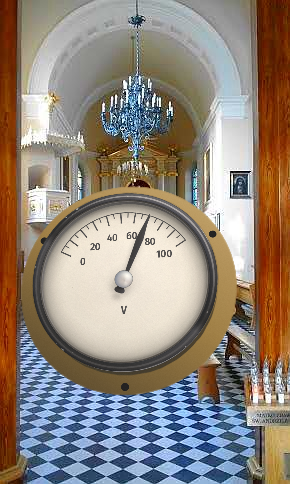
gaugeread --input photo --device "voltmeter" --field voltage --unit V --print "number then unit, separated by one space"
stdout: 70 V
